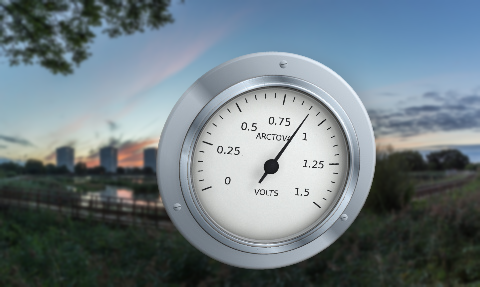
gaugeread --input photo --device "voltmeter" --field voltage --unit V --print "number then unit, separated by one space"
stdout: 0.9 V
